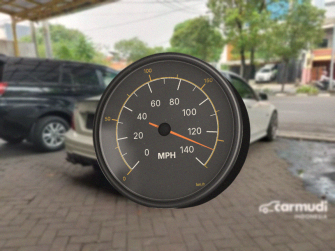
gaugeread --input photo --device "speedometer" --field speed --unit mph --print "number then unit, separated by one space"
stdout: 130 mph
